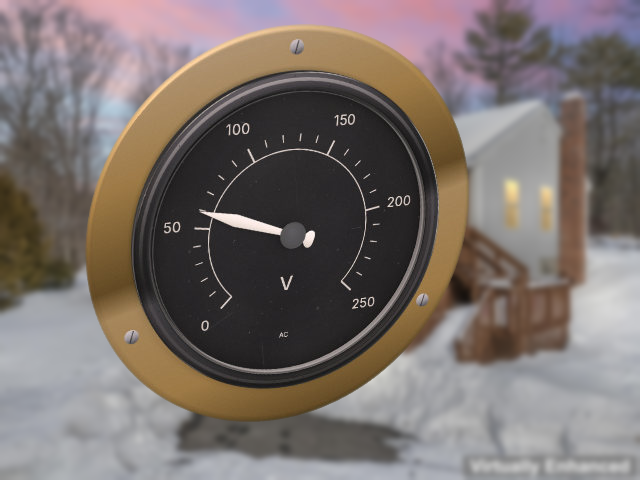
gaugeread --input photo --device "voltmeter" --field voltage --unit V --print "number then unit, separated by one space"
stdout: 60 V
